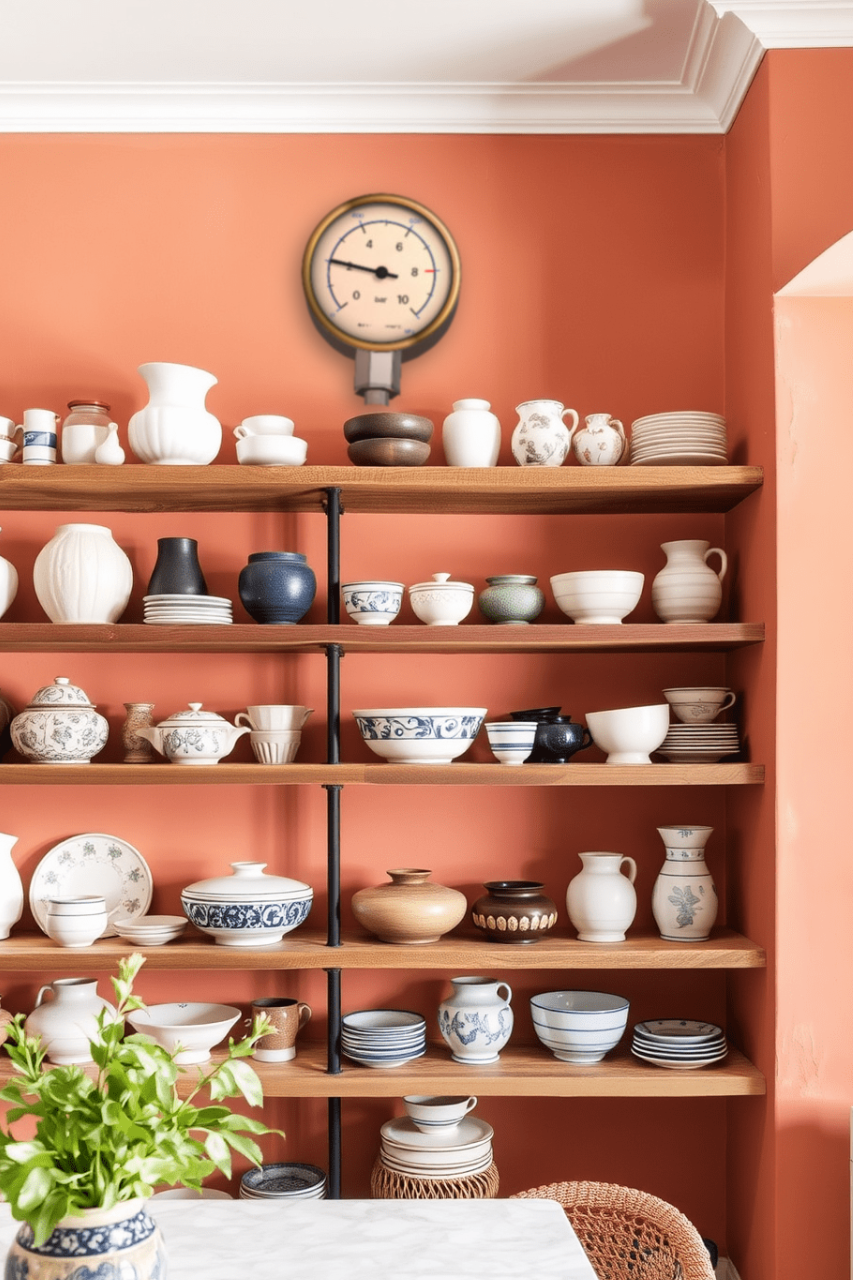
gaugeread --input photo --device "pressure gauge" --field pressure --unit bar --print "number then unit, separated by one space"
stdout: 2 bar
